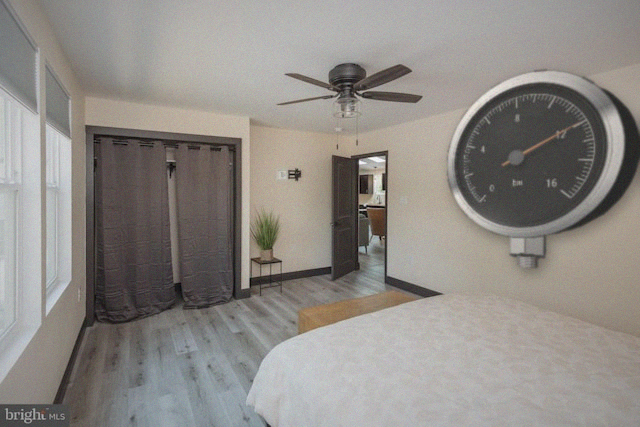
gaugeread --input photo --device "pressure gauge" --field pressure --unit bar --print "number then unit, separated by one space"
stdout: 12 bar
